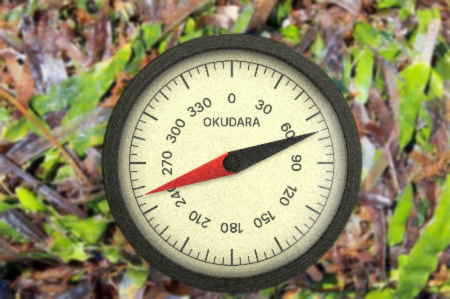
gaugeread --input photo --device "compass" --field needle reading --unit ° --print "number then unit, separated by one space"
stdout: 250 °
